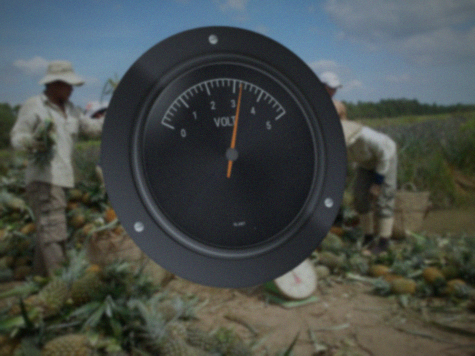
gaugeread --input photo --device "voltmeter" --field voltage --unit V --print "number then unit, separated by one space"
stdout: 3.2 V
